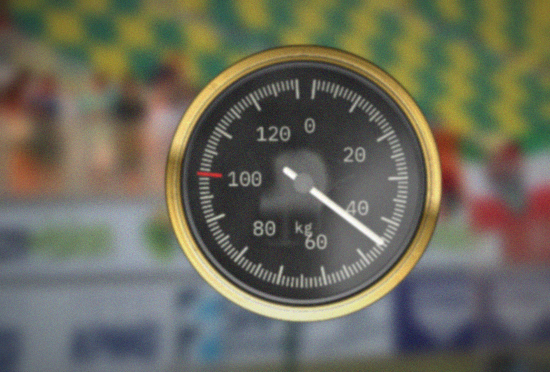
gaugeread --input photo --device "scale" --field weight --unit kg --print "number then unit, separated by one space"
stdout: 45 kg
